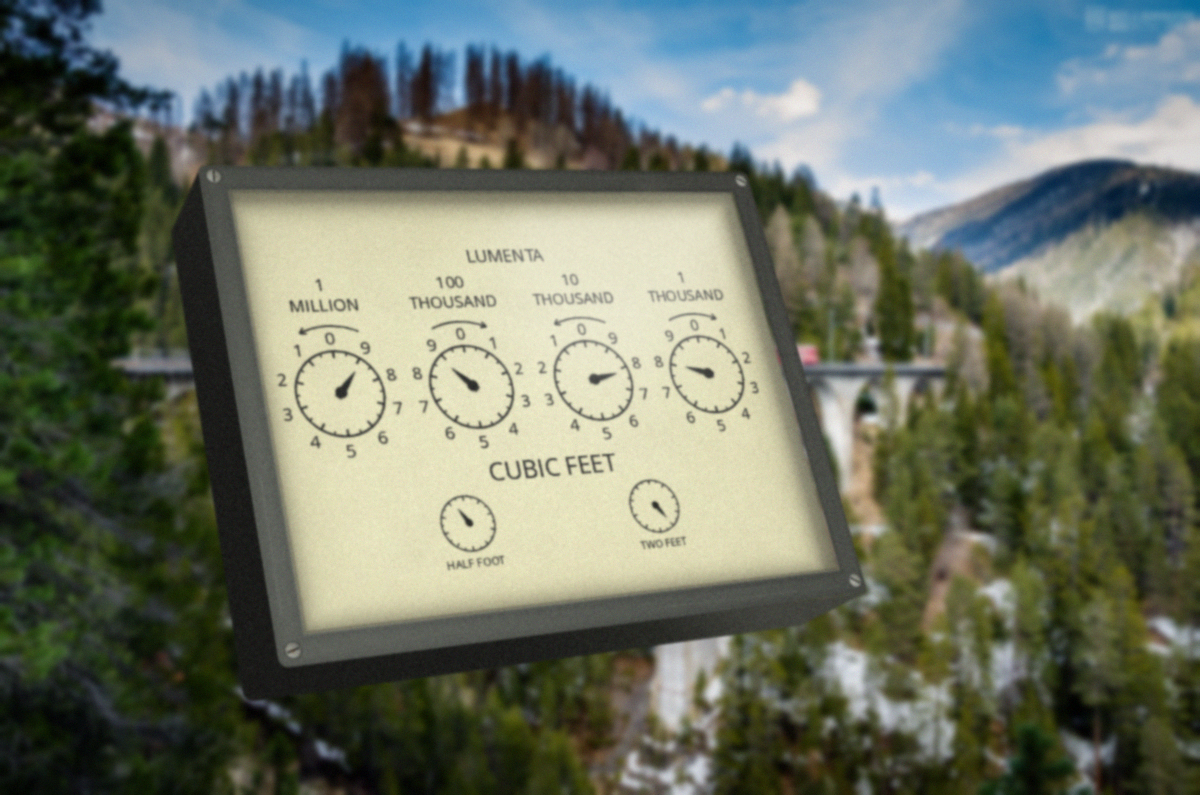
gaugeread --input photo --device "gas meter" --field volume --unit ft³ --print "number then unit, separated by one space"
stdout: 887800 ft³
